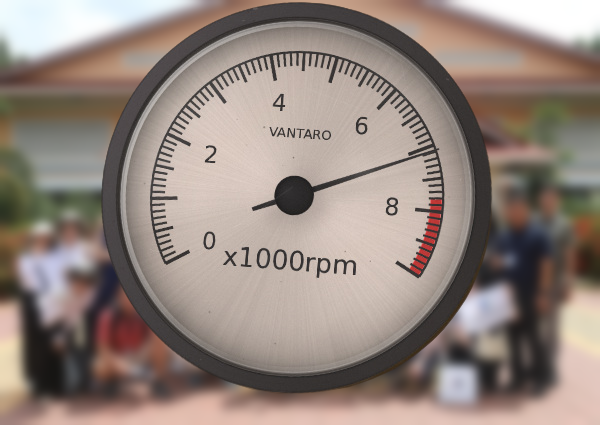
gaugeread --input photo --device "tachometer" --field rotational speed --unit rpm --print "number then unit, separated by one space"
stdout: 7100 rpm
